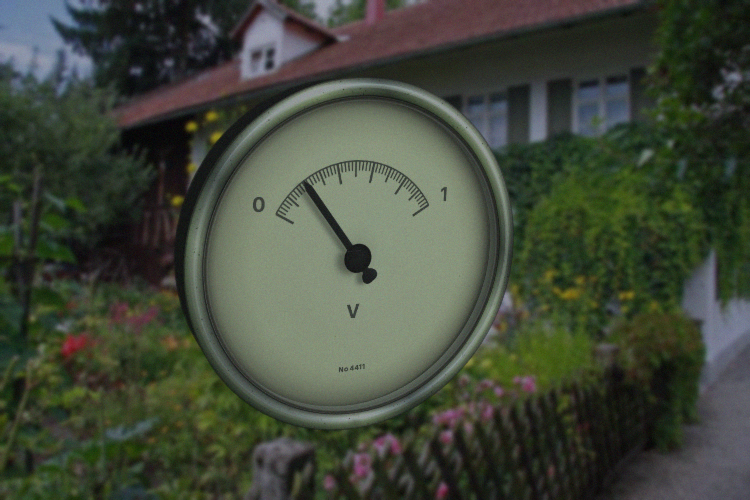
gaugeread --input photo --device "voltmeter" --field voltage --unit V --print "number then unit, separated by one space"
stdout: 0.2 V
